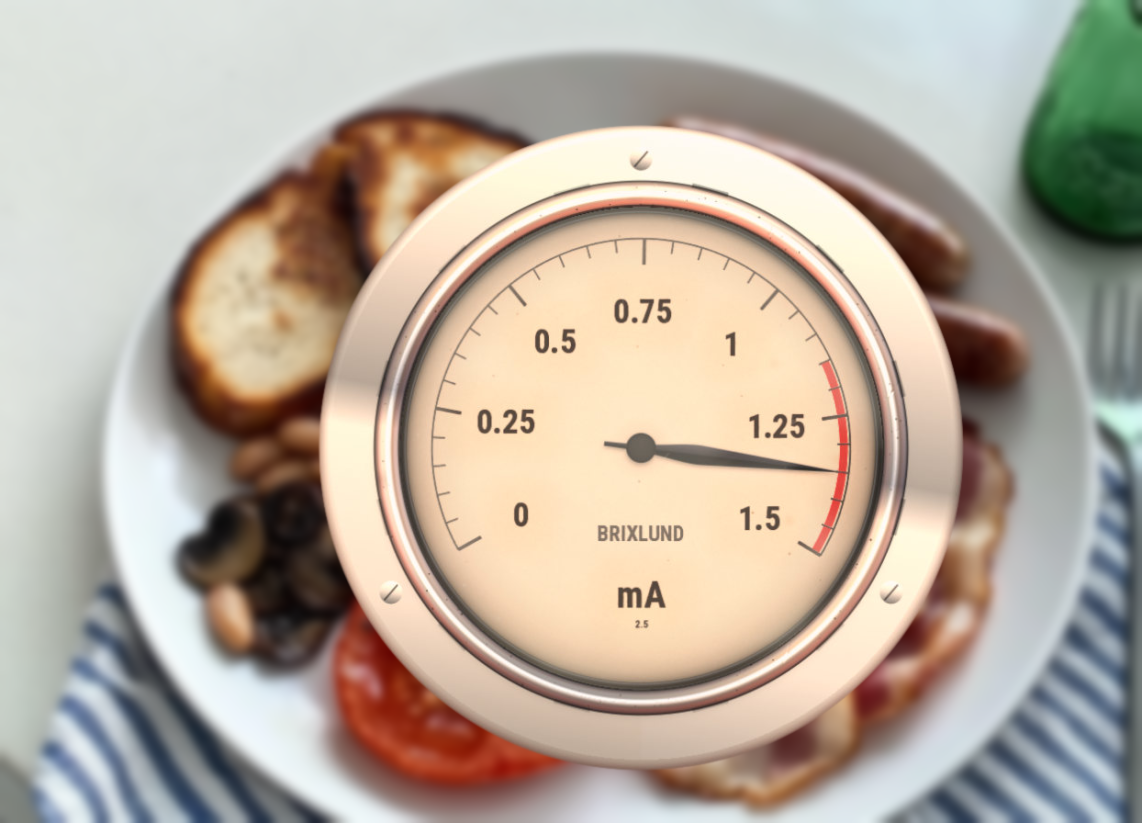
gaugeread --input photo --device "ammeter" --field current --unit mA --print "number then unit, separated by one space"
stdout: 1.35 mA
